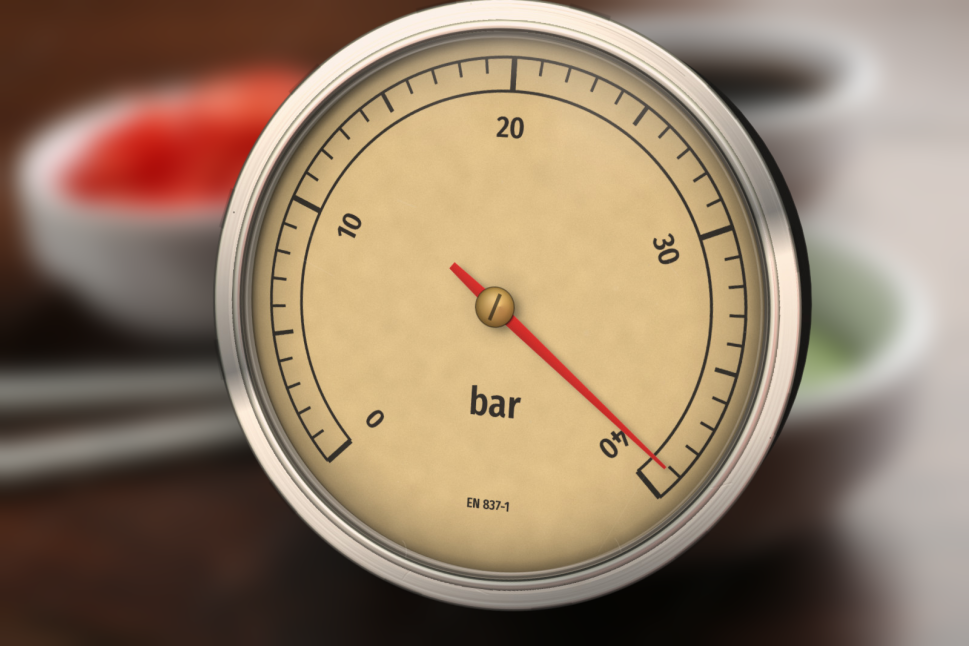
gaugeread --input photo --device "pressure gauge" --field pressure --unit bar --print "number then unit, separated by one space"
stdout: 39 bar
